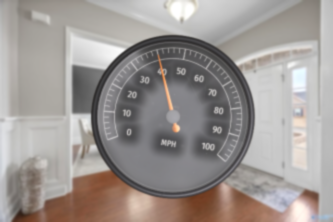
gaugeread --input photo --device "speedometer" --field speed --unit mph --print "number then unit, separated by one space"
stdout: 40 mph
